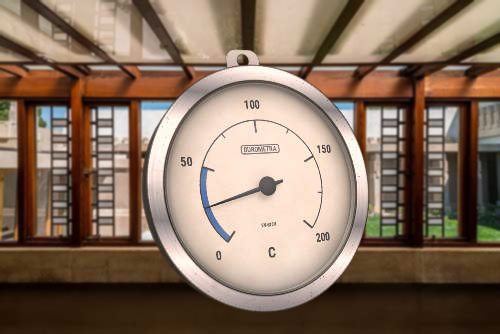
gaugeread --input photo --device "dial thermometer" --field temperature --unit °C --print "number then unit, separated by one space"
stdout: 25 °C
